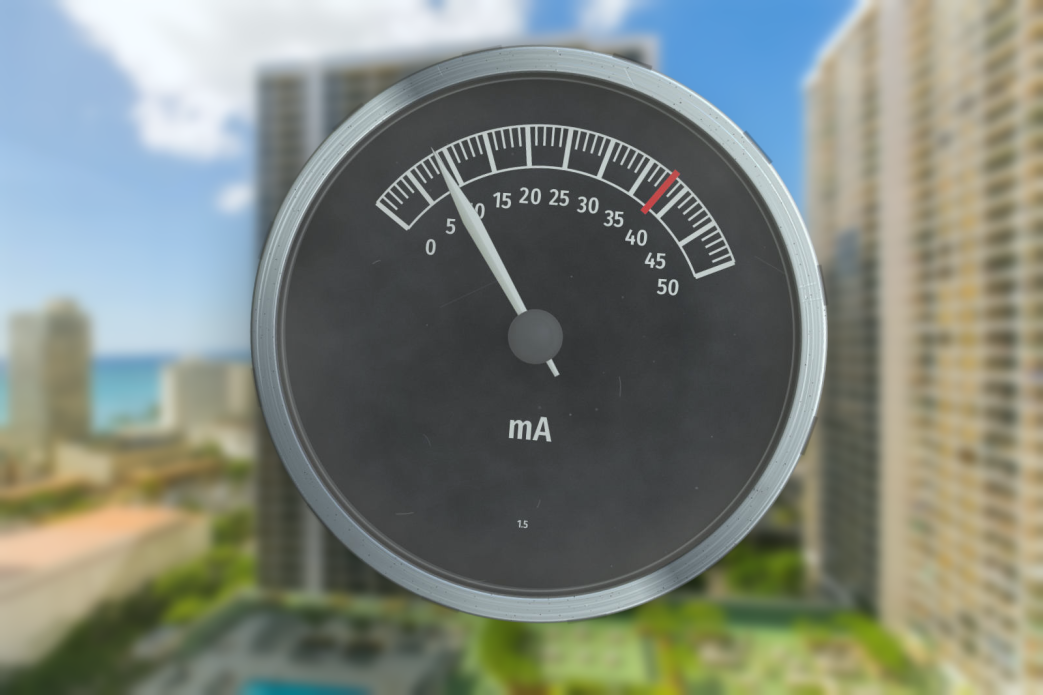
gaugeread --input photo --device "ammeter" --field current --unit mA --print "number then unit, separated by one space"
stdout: 9 mA
